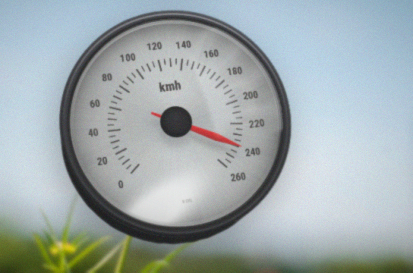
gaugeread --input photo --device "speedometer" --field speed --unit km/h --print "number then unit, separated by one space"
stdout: 240 km/h
